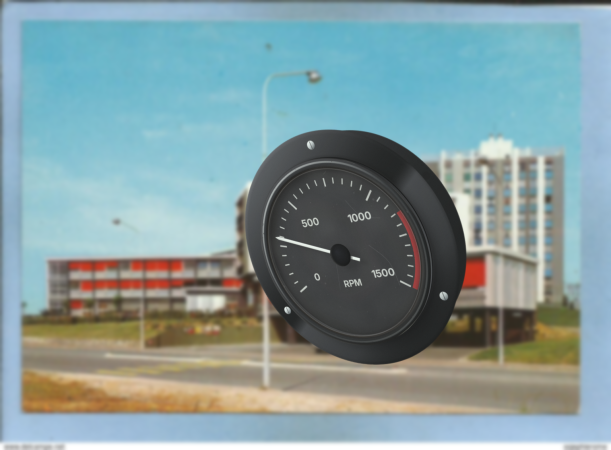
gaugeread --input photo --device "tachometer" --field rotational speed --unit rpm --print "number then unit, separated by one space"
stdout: 300 rpm
